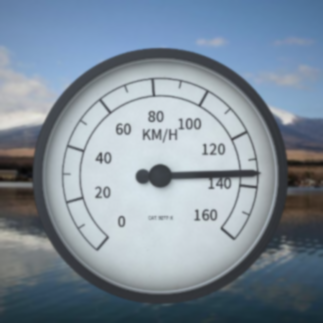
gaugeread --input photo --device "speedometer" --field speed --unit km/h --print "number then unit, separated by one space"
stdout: 135 km/h
